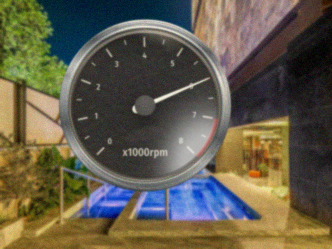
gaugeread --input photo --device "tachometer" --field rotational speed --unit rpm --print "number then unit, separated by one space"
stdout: 6000 rpm
